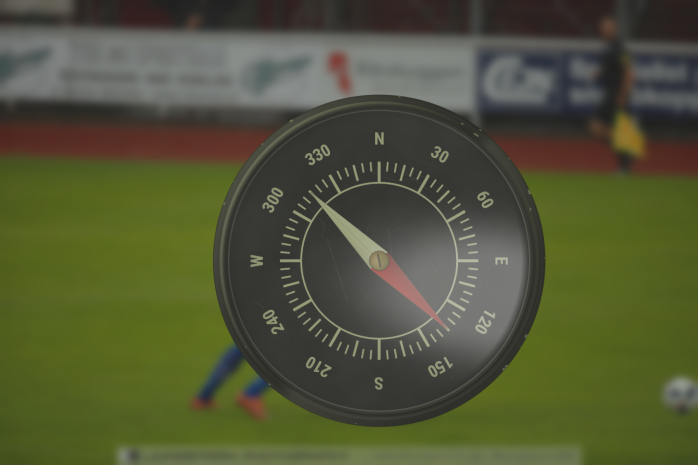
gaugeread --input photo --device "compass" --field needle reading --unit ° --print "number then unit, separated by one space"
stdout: 135 °
